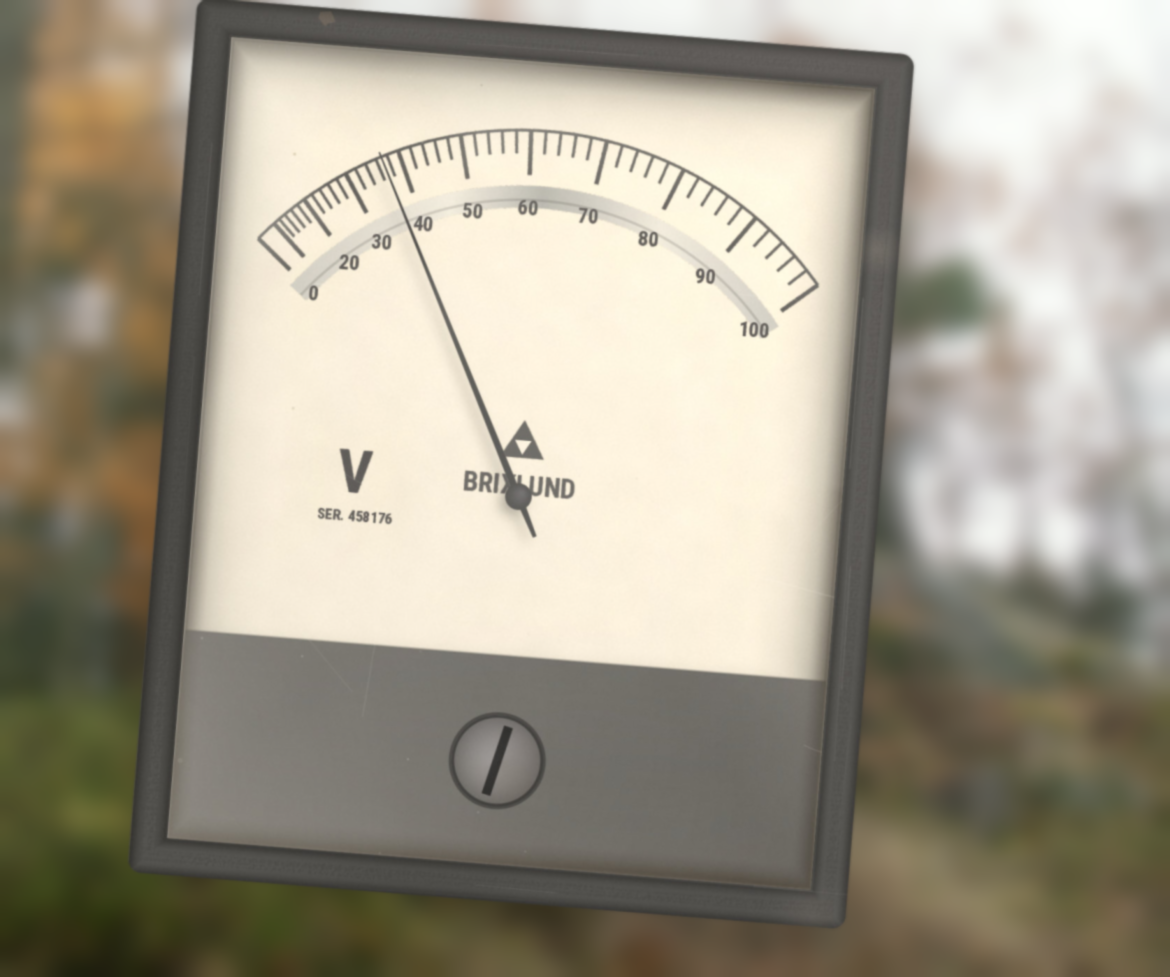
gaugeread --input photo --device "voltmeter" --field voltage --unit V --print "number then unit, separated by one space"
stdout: 37 V
